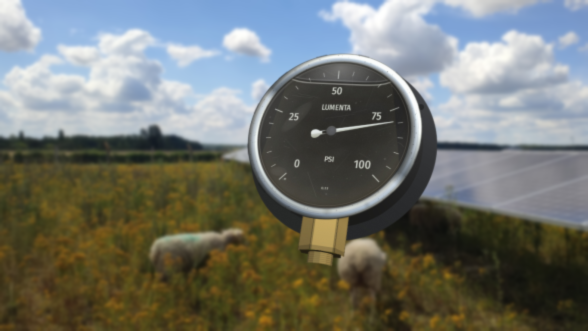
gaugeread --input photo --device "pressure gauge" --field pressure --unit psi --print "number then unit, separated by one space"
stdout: 80 psi
